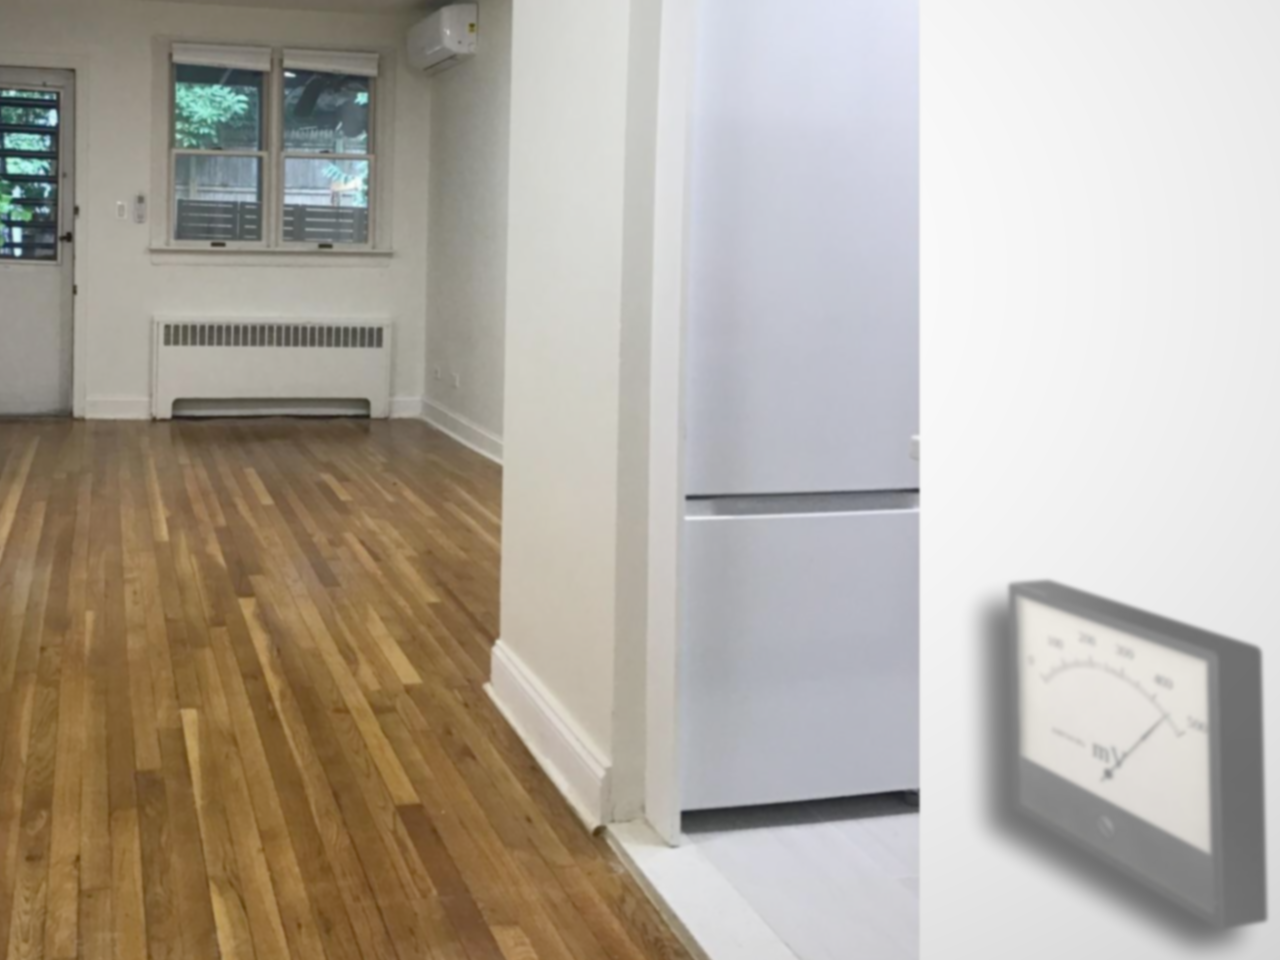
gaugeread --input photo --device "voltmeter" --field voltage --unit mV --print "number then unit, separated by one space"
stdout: 450 mV
